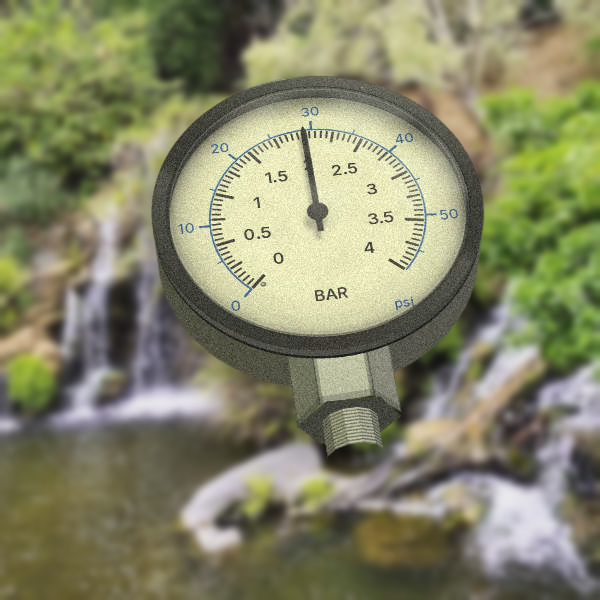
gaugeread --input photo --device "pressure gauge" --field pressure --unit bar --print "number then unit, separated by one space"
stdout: 2 bar
